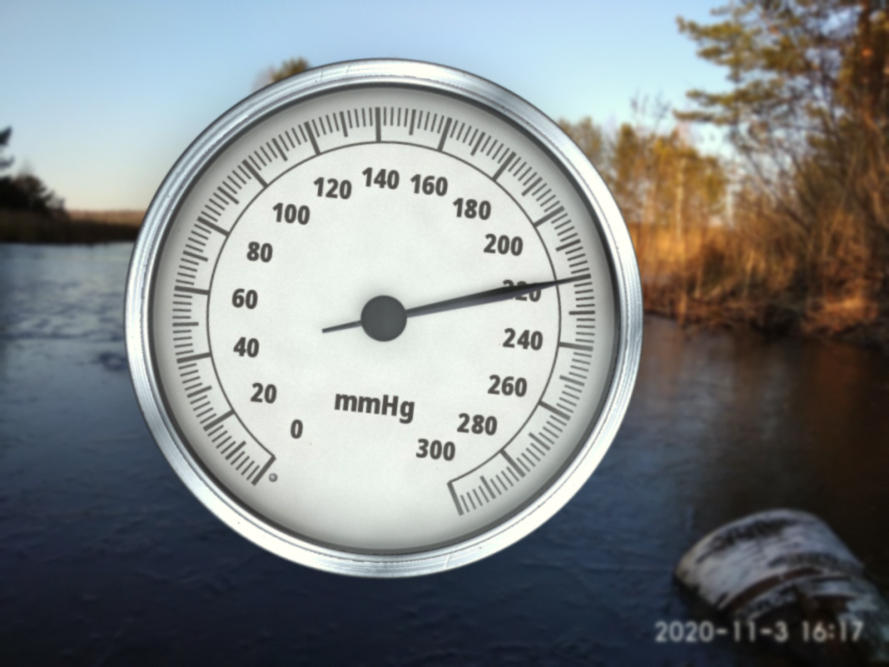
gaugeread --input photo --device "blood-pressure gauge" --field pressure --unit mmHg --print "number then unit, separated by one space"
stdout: 220 mmHg
